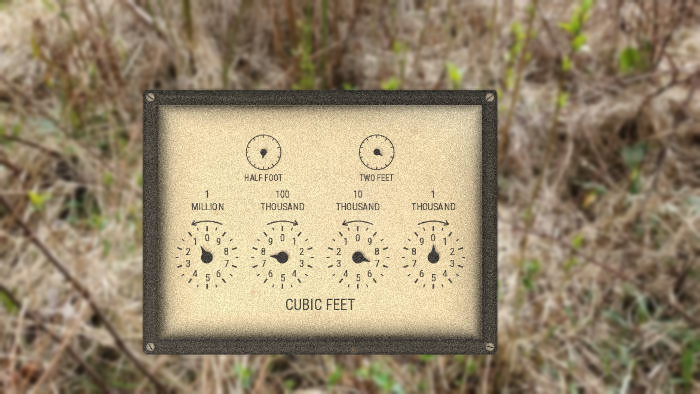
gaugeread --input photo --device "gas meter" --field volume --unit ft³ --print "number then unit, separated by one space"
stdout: 77000 ft³
